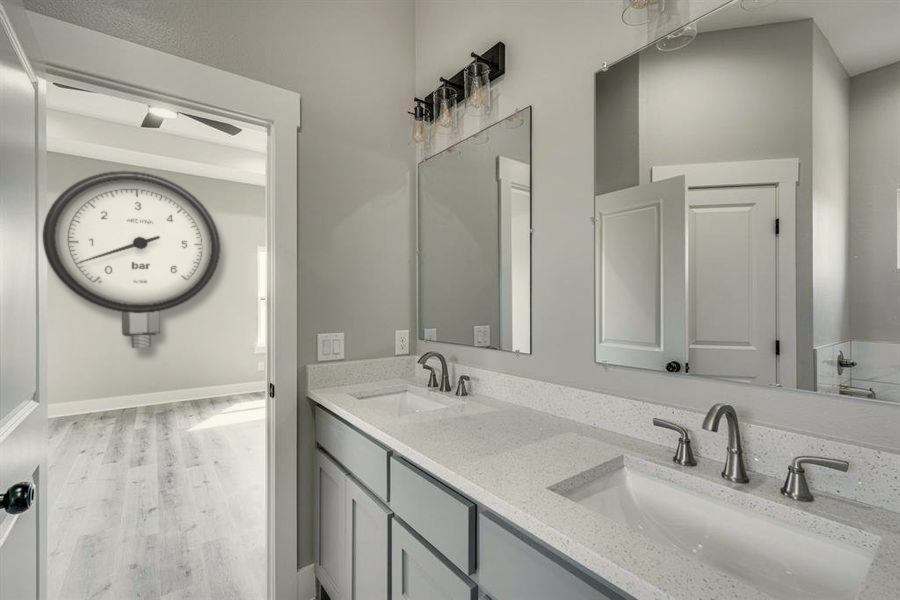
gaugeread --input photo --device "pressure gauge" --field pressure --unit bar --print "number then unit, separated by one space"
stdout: 0.5 bar
